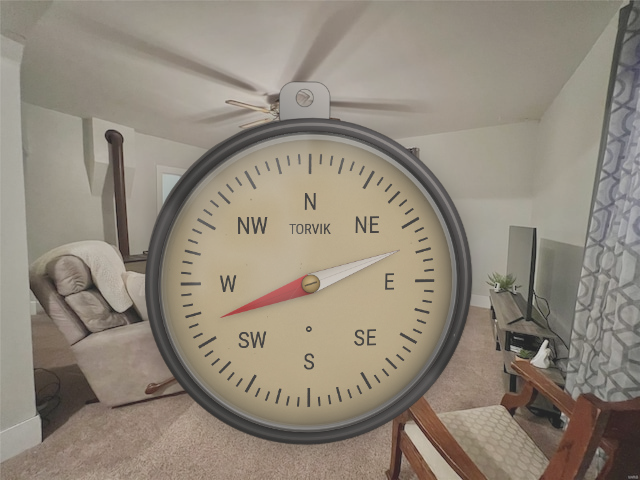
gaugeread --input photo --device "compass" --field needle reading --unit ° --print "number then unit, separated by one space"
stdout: 250 °
